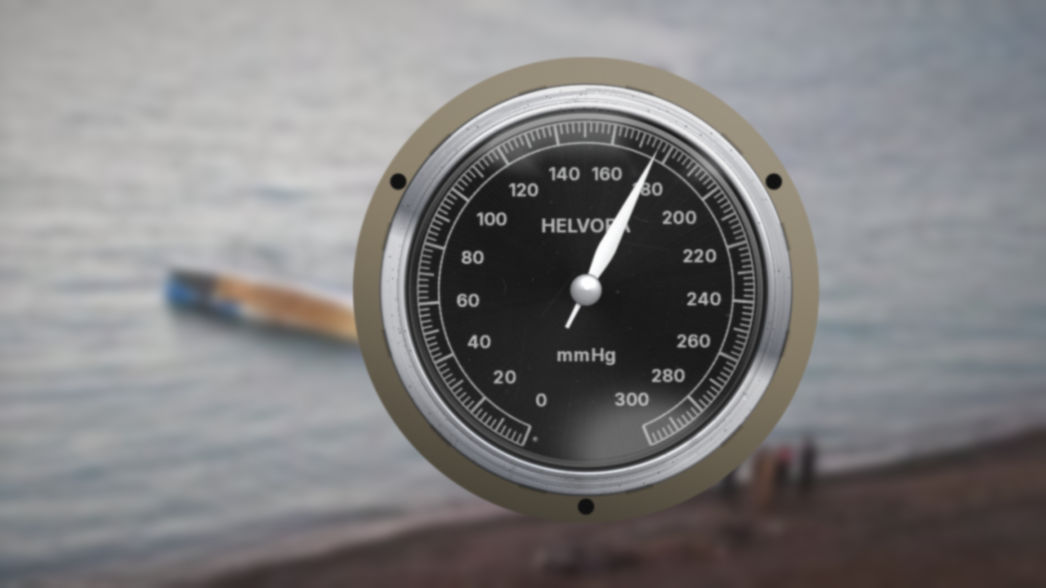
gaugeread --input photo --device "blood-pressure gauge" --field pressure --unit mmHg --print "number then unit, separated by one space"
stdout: 176 mmHg
